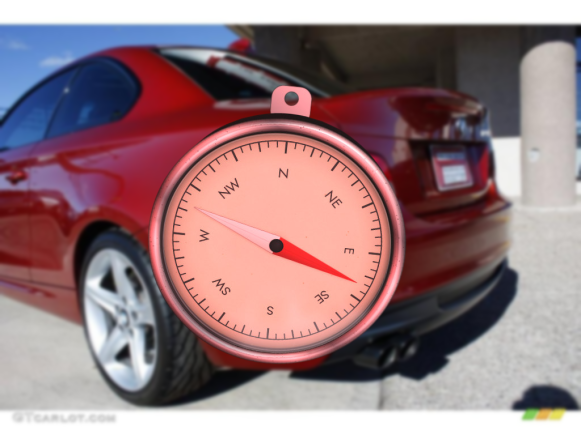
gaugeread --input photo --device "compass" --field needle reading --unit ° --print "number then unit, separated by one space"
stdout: 110 °
